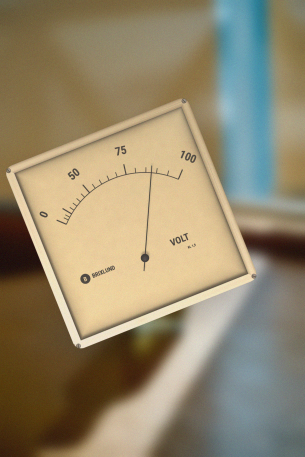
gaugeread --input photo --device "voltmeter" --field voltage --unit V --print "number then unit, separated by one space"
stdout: 87.5 V
